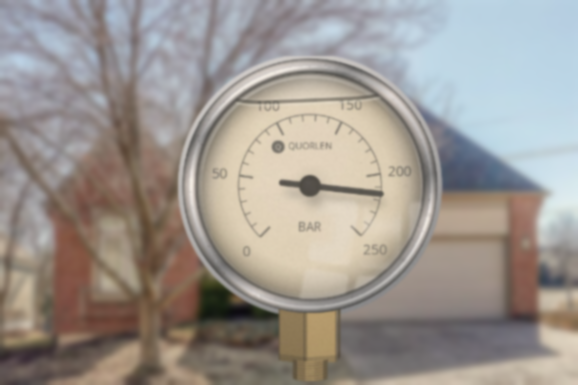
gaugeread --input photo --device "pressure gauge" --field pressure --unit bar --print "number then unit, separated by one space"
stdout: 215 bar
